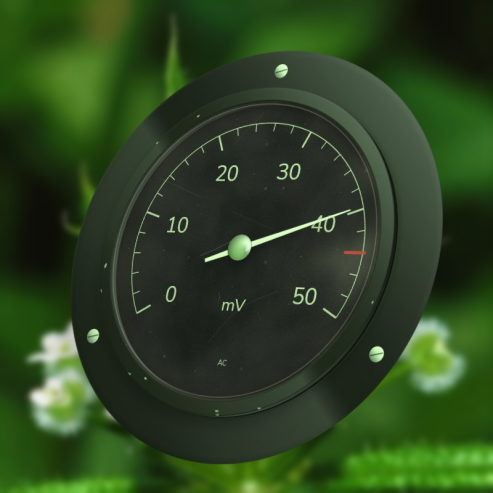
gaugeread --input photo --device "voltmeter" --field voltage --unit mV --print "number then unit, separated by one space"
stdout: 40 mV
